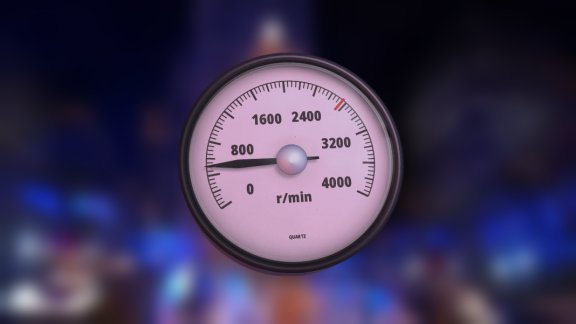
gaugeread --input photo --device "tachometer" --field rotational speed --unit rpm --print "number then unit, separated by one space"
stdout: 500 rpm
